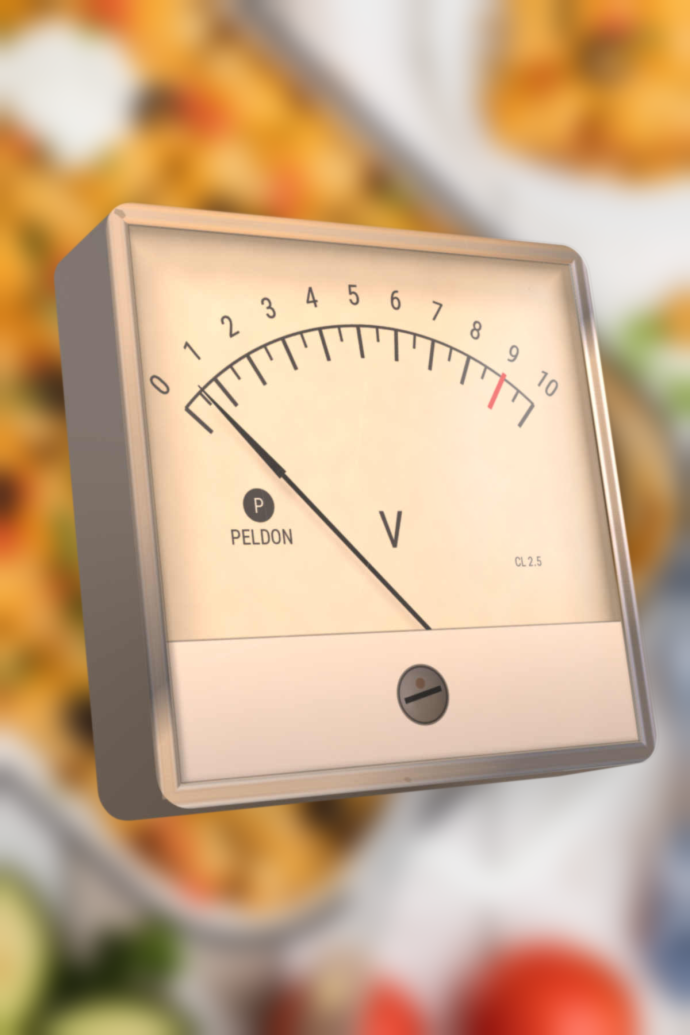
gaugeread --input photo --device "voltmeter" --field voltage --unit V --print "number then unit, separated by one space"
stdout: 0.5 V
